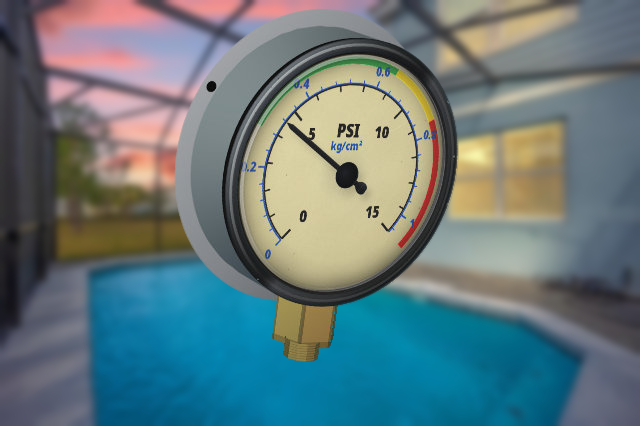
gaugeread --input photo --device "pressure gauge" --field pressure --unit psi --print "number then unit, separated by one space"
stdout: 4.5 psi
